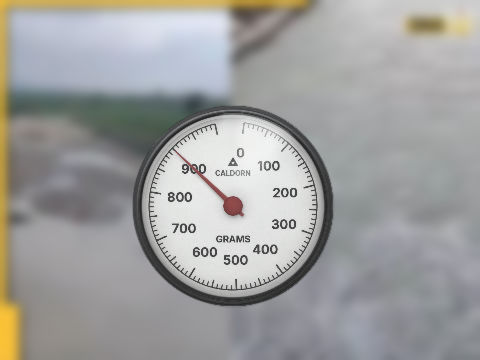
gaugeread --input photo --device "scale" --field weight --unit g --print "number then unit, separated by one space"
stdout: 900 g
